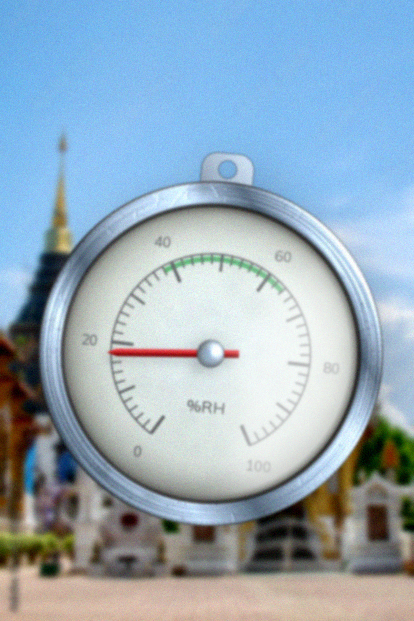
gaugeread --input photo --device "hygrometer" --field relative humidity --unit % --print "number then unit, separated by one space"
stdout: 18 %
